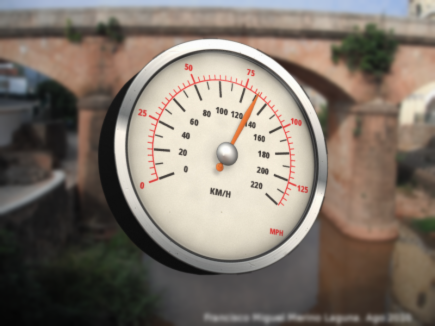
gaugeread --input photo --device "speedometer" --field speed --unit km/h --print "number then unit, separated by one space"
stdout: 130 km/h
